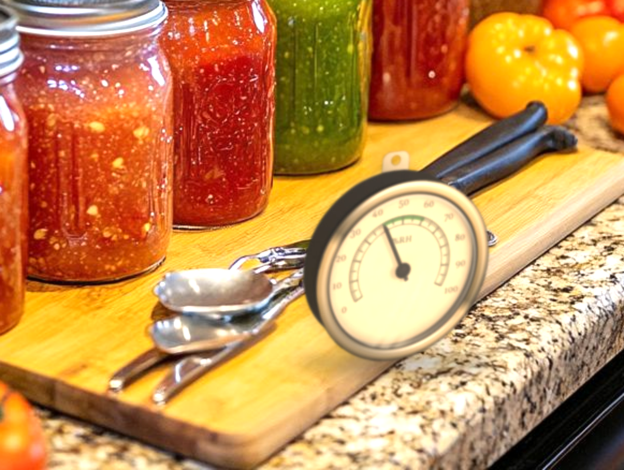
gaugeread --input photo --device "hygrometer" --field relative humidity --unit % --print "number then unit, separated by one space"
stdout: 40 %
